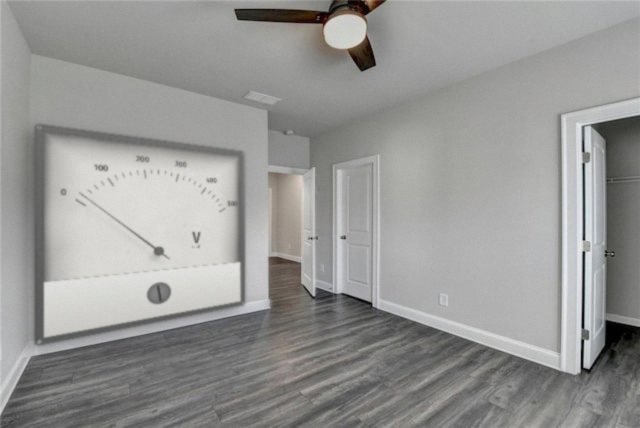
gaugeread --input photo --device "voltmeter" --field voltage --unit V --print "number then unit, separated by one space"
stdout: 20 V
